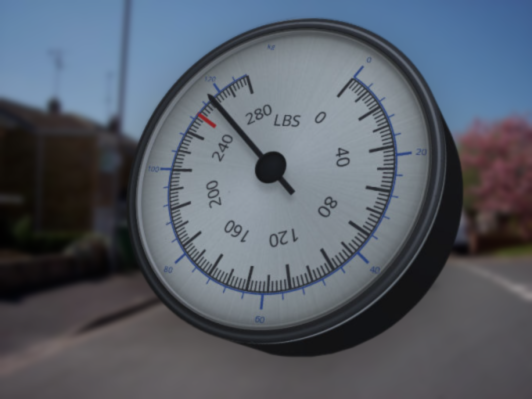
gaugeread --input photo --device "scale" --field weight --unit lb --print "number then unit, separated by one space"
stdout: 260 lb
